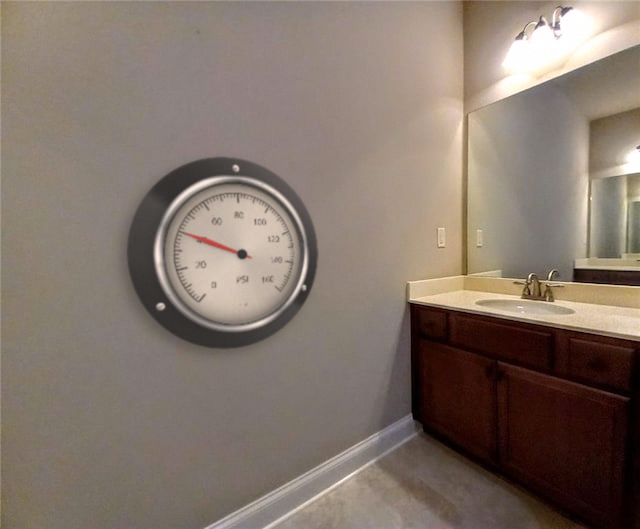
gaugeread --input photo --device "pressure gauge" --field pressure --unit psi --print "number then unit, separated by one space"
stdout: 40 psi
